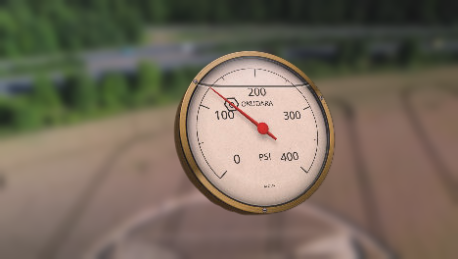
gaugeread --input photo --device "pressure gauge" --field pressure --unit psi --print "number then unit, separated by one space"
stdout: 125 psi
